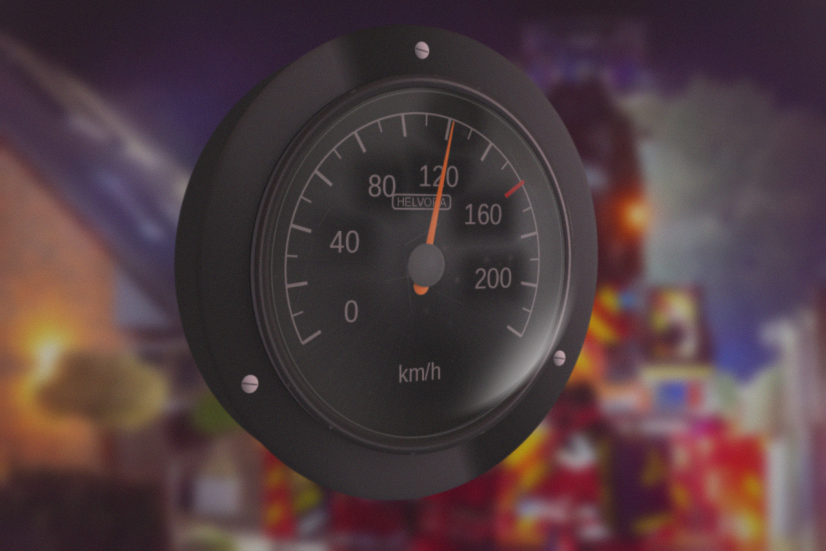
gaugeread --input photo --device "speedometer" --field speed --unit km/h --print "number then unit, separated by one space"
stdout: 120 km/h
